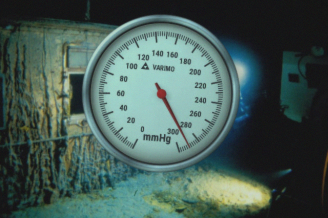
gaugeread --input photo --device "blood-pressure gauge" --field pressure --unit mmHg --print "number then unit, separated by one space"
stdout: 290 mmHg
